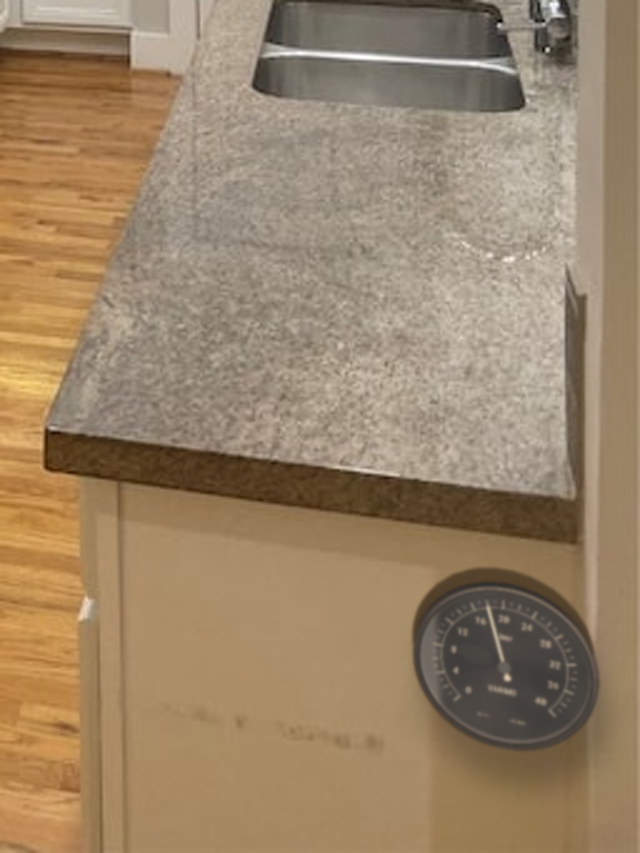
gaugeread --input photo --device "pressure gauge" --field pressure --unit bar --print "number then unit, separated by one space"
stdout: 18 bar
